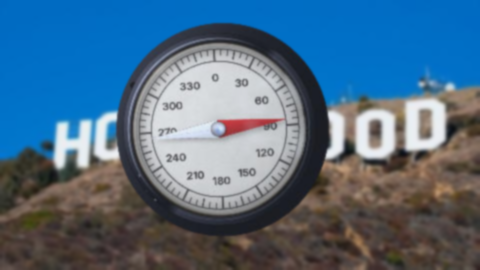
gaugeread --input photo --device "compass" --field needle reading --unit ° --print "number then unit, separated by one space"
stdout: 85 °
